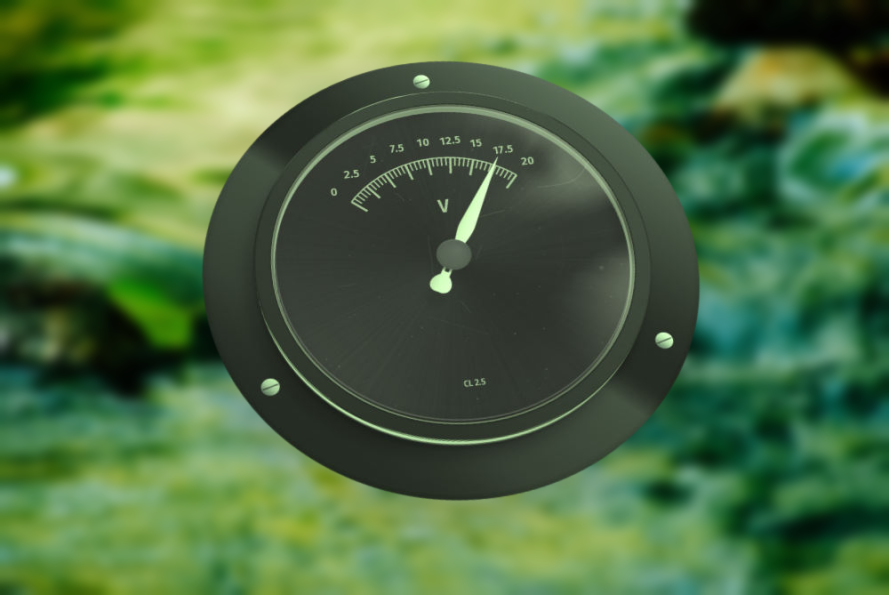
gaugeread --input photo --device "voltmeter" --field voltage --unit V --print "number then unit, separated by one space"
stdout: 17.5 V
